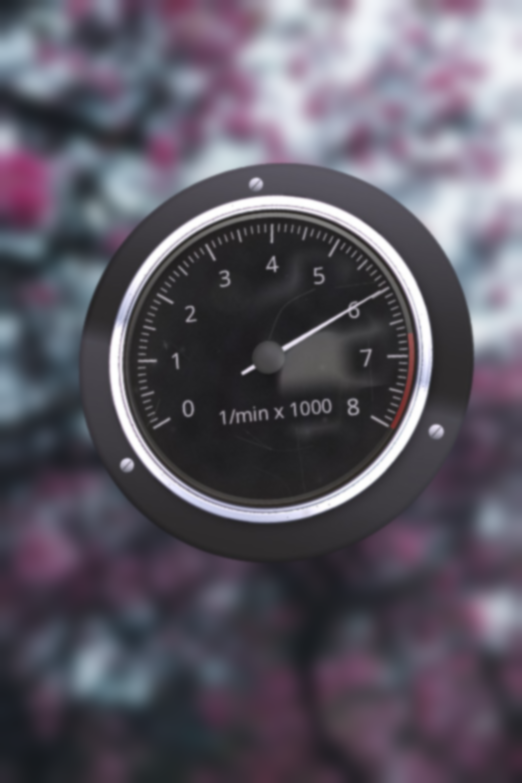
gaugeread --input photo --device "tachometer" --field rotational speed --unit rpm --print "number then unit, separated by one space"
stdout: 6000 rpm
